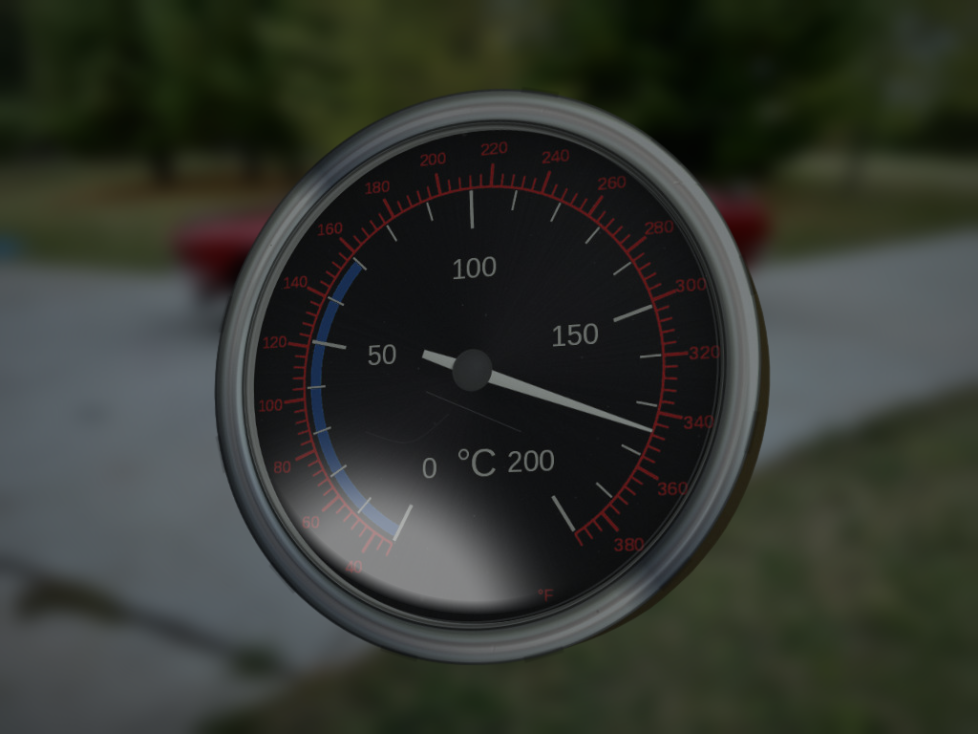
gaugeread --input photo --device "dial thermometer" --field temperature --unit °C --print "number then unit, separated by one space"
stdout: 175 °C
